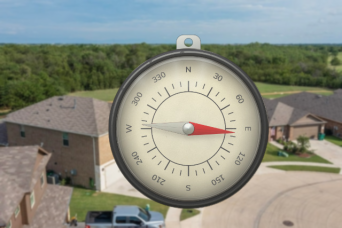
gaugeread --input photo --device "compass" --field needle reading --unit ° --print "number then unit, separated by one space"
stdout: 95 °
